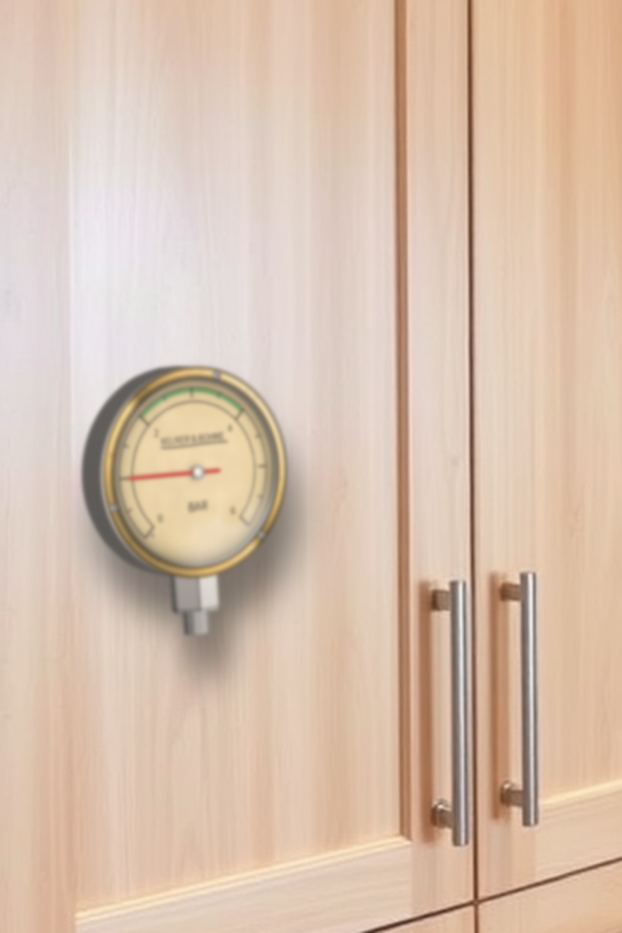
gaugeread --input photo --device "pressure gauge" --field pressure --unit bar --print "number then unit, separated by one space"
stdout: 1 bar
